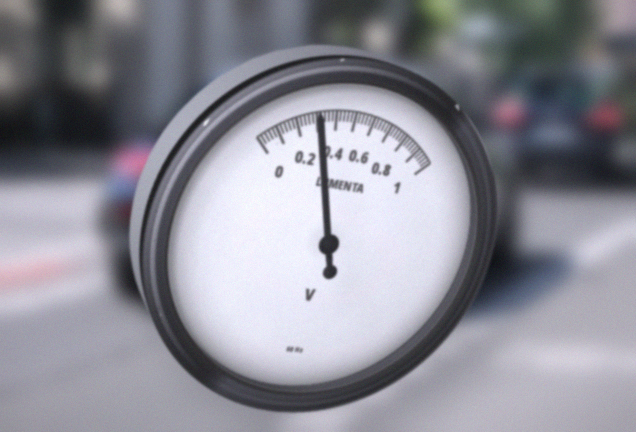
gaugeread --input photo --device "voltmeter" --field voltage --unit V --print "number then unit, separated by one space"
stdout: 0.3 V
